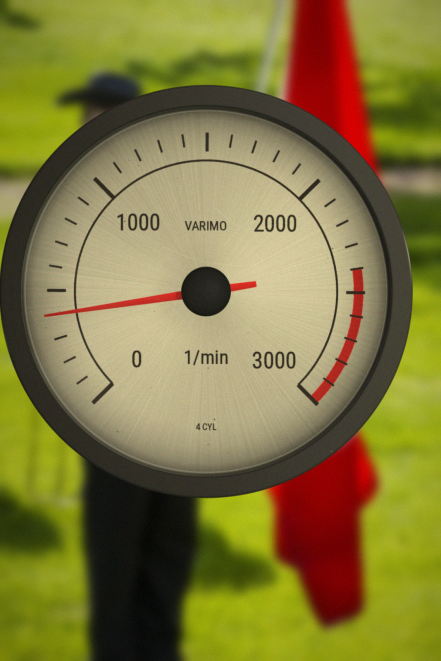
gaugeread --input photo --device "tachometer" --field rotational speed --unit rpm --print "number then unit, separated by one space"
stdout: 400 rpm
